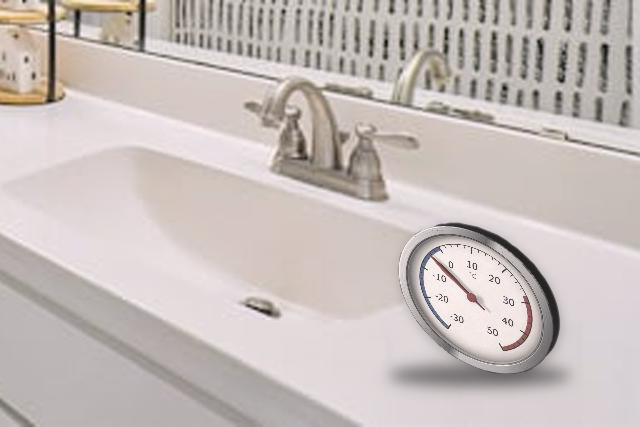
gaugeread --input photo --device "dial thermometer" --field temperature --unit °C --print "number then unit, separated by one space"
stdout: -4 °C
